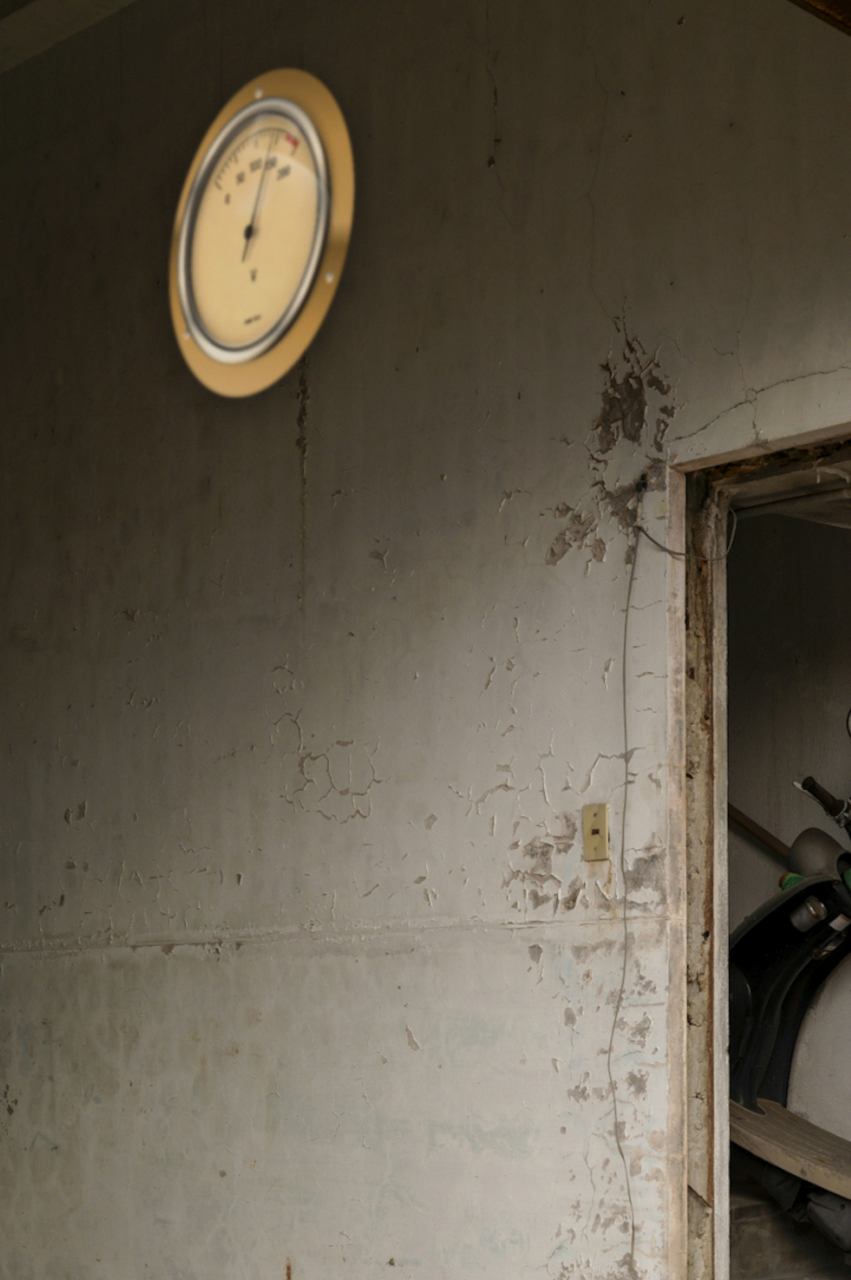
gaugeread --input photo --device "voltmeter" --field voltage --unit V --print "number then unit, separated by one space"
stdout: 150 V
